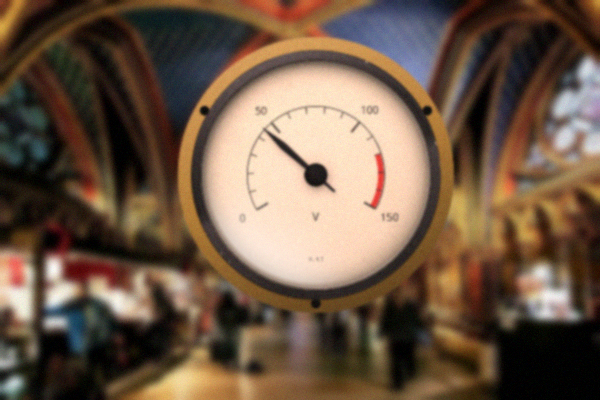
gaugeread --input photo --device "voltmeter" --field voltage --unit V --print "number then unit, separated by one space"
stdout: 45 V
